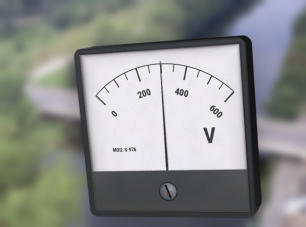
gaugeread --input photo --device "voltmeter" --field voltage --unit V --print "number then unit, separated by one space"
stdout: 300 V
